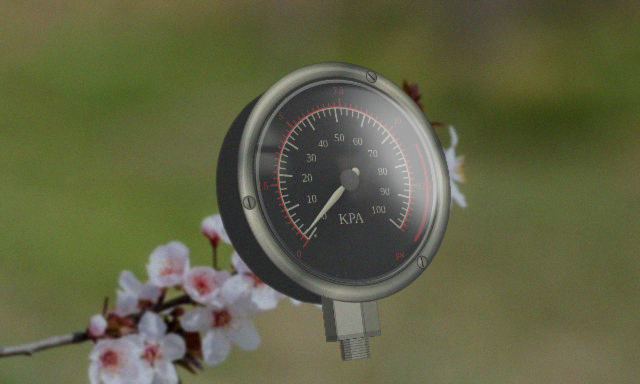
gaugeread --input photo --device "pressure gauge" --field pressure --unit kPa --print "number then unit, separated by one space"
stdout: 2 kPa
